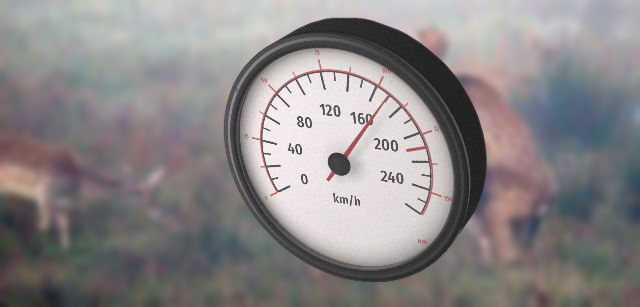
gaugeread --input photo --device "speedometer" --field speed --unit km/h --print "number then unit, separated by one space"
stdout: 170 km/h
